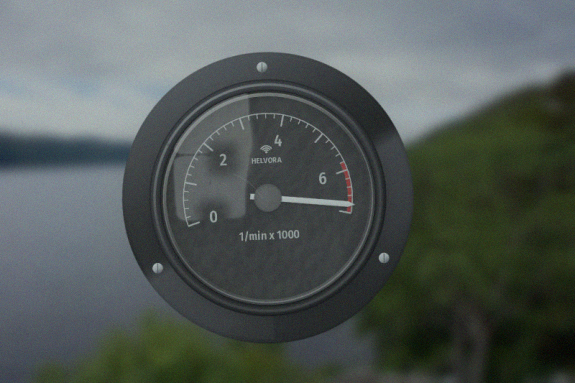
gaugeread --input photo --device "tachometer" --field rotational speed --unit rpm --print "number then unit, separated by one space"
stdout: 6800 rpm
